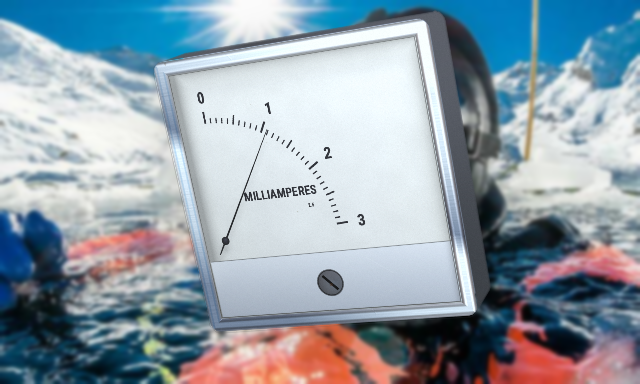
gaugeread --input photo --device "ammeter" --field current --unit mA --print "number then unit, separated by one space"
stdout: 1.1 mA
